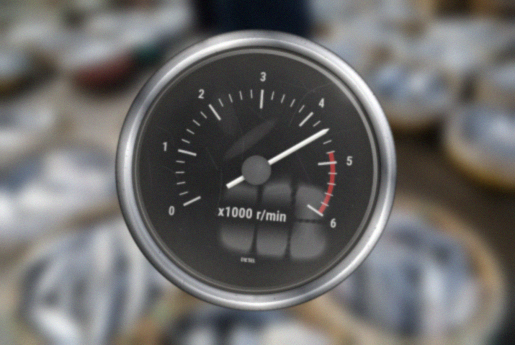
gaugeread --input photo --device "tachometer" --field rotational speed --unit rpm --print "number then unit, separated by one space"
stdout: 4400 rpm
